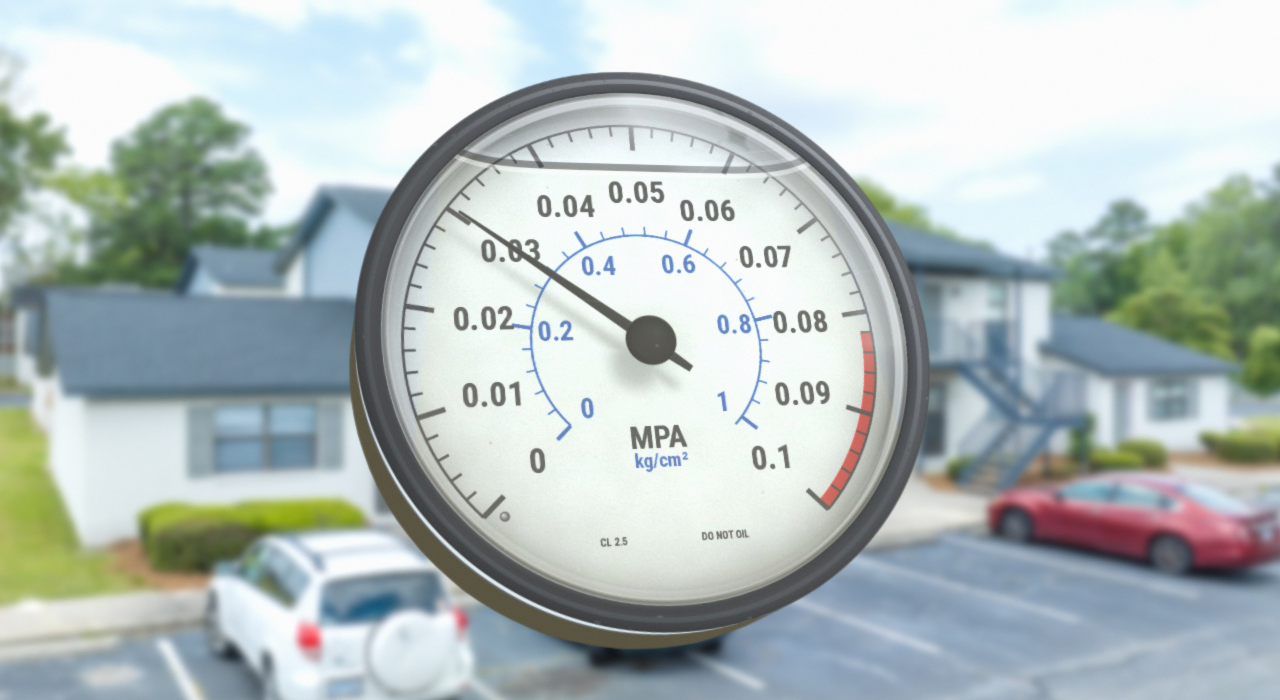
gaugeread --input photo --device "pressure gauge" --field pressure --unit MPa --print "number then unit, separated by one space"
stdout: 0.03 MPa
